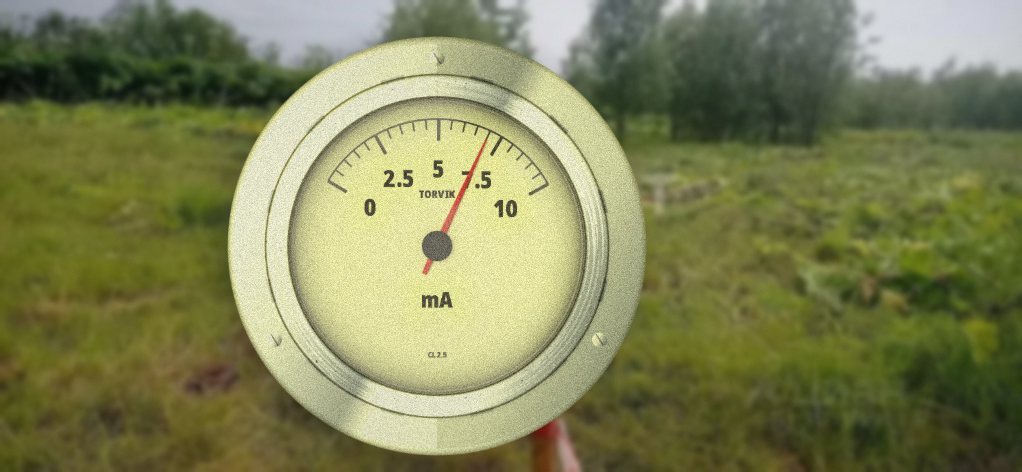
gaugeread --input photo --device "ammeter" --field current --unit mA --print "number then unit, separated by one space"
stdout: 7 mA
